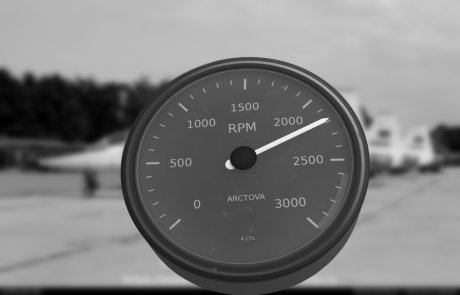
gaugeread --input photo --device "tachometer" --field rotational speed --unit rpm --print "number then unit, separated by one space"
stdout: 2200 rpm
